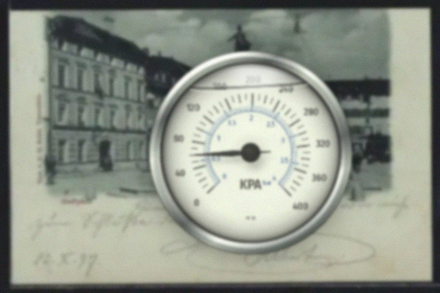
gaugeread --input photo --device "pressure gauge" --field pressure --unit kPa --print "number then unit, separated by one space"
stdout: 60 kPa
